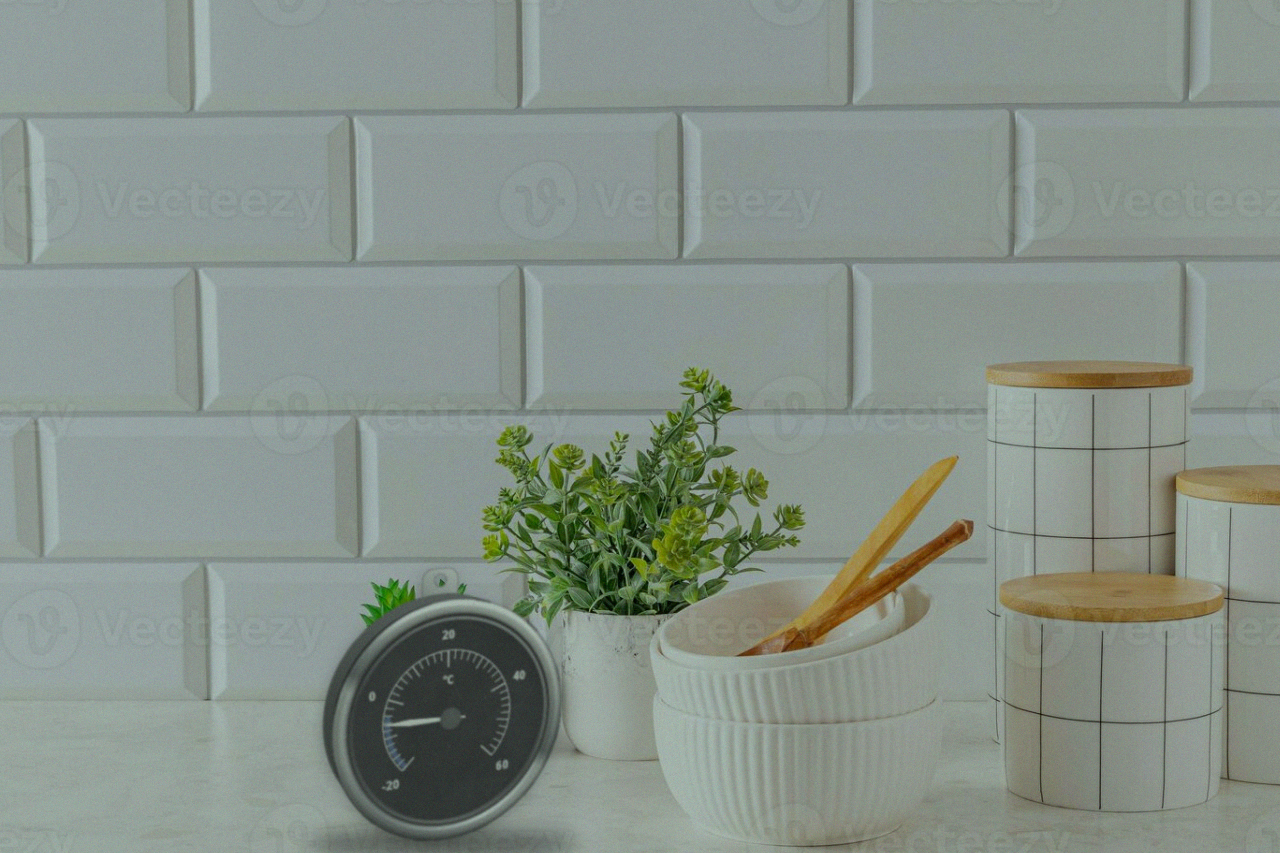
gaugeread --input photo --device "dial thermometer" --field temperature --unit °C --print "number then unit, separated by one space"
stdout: -6 °C
